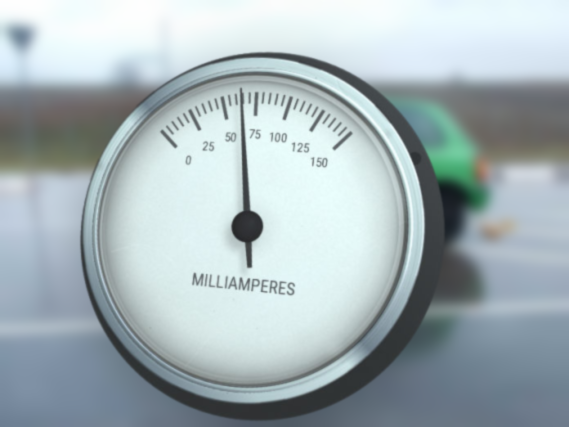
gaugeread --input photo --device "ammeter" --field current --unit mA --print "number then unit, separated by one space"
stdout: 65 mA
